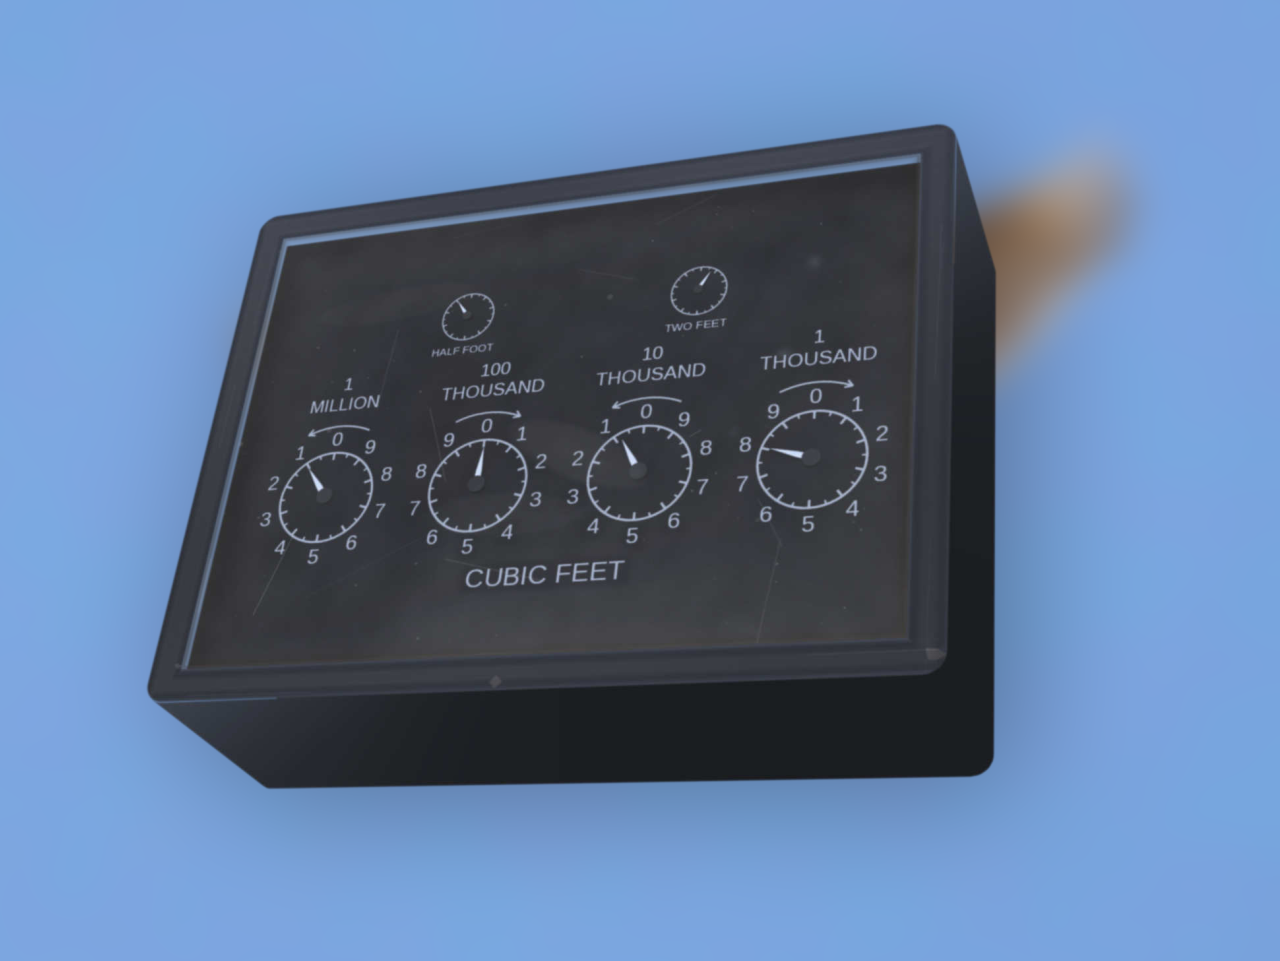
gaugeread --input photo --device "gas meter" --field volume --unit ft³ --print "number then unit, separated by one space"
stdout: 100800 ft³
